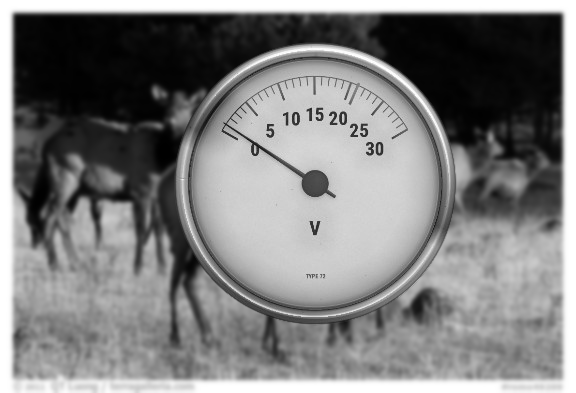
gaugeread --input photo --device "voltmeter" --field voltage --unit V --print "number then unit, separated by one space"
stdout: 1 V
